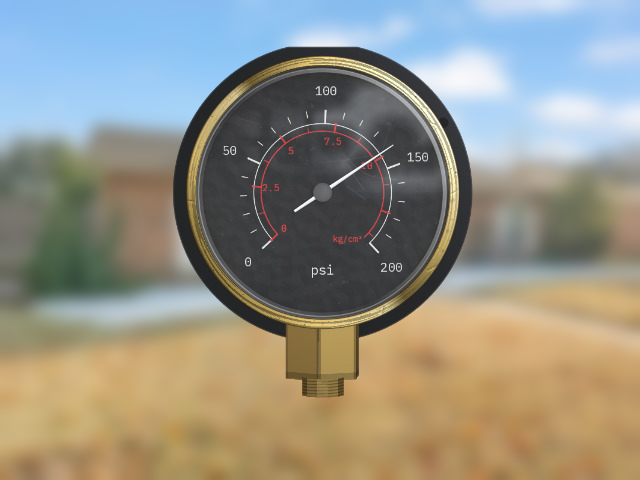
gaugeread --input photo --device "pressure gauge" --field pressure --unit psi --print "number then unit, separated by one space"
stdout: 140 psi
